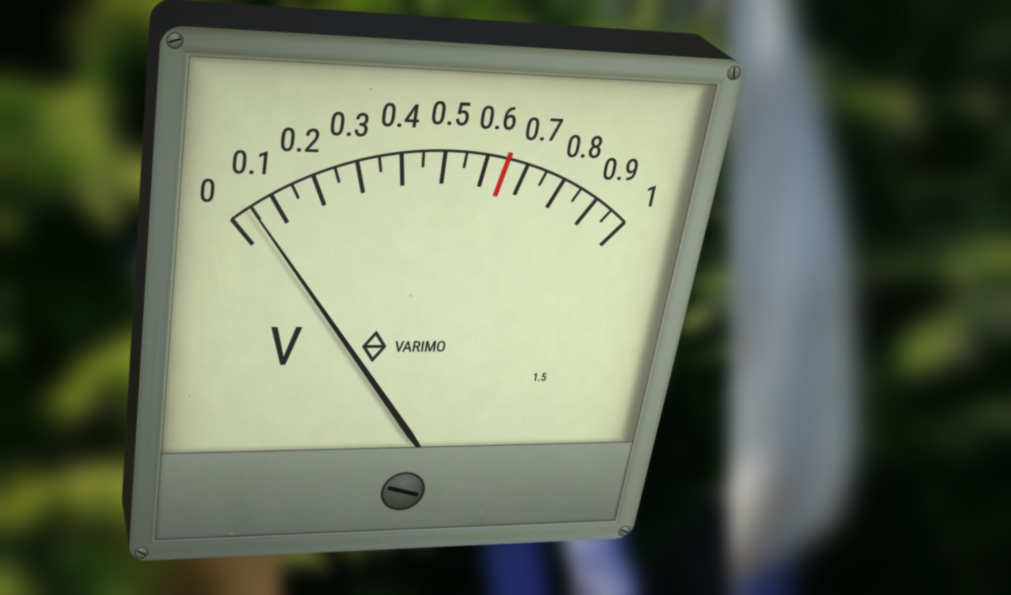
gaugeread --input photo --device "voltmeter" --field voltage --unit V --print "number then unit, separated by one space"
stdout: 0.05 V
